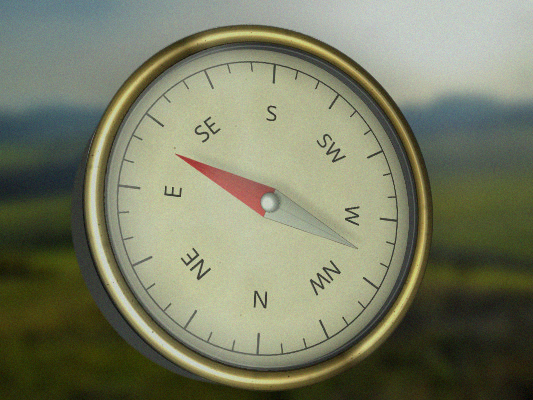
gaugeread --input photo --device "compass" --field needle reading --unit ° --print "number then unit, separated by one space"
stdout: 110 °
